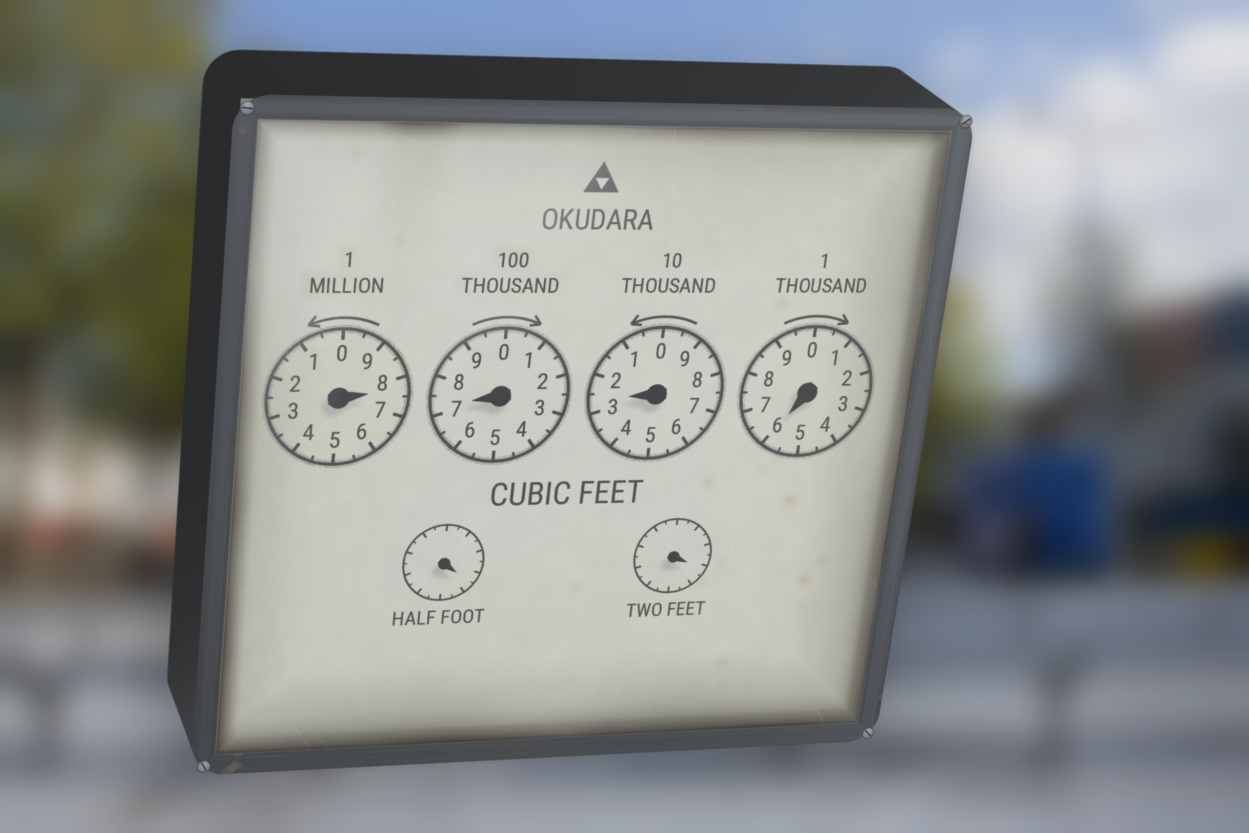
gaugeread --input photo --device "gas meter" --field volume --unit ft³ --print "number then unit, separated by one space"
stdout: 772600 ft³
